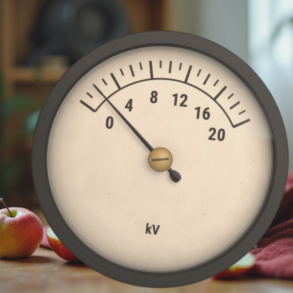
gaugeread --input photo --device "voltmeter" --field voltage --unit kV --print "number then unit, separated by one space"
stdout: 2 kV
